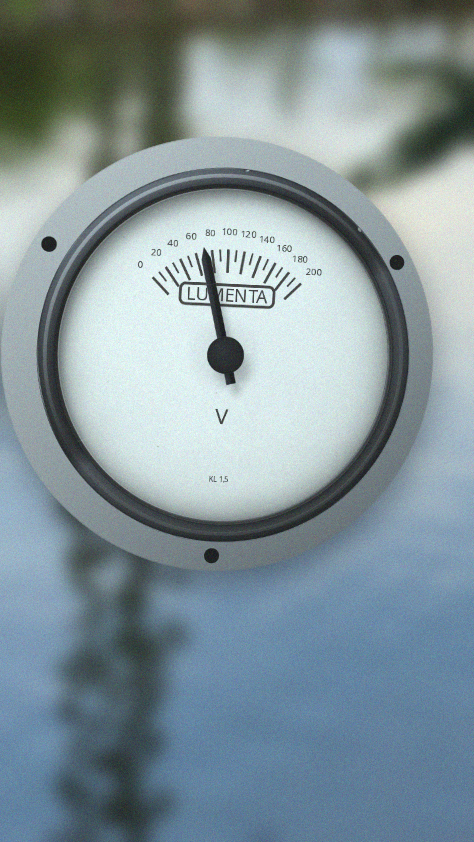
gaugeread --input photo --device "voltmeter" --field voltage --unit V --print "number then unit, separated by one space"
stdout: 70 V
